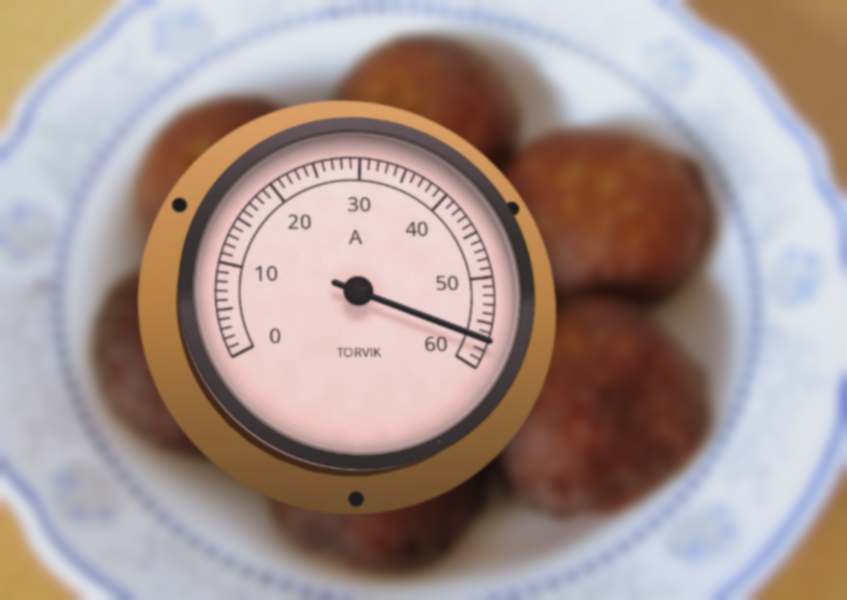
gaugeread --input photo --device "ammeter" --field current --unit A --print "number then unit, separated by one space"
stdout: 57 A
